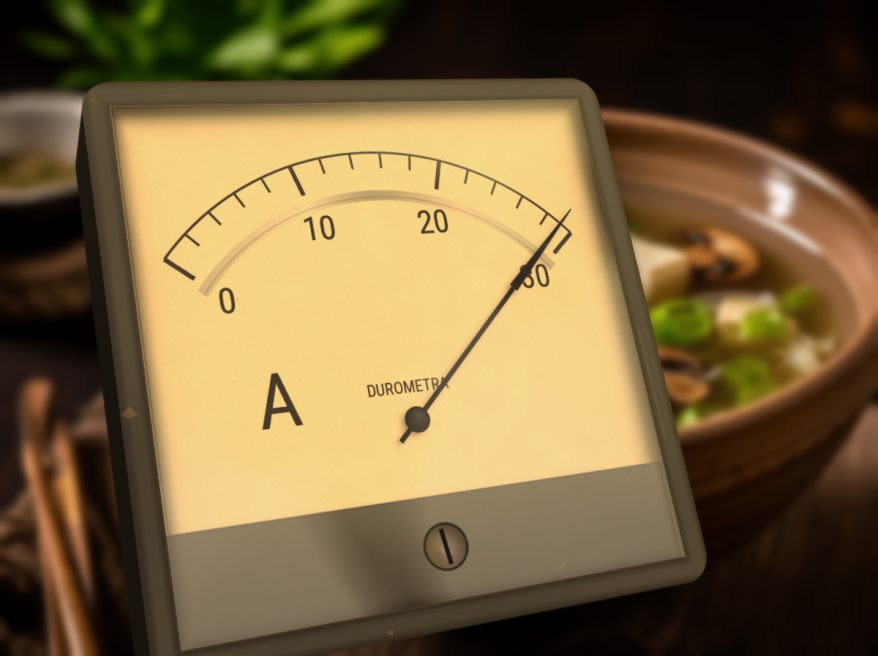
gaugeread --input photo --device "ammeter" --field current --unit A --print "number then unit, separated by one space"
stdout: 29 A
